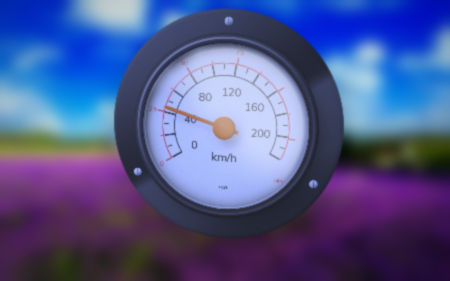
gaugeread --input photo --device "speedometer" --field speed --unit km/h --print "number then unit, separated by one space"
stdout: 45 km/h
